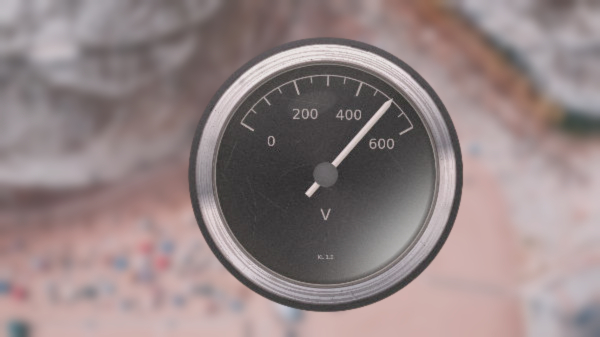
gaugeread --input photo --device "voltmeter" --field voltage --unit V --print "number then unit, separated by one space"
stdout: 500 V
